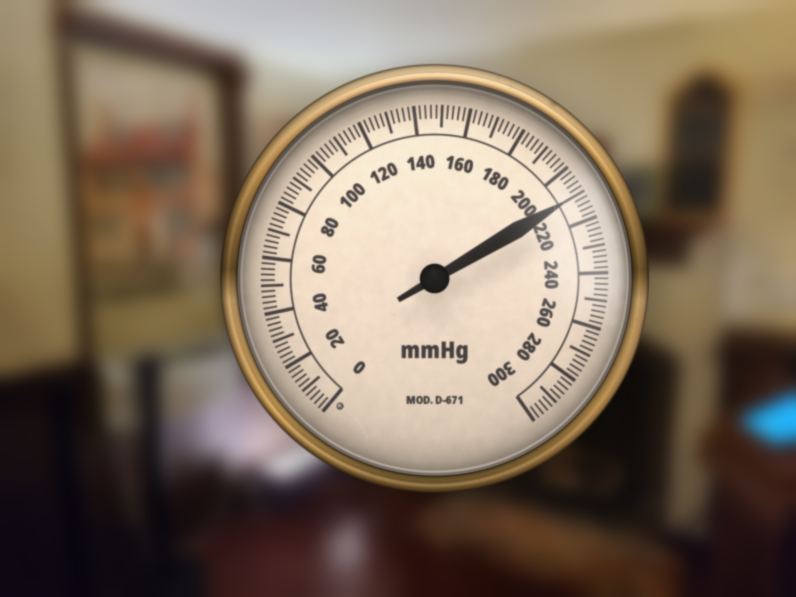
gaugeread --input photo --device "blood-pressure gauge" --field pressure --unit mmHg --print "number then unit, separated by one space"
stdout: 210 mmHg
